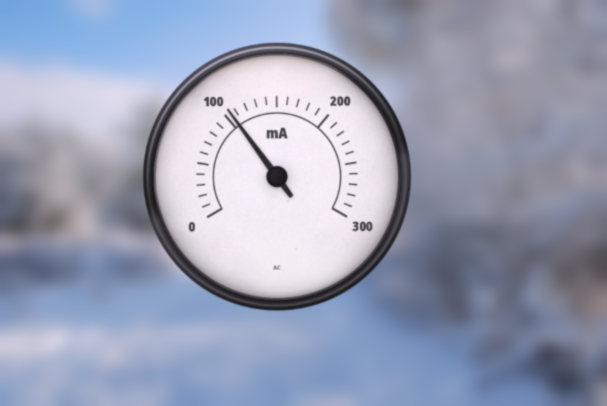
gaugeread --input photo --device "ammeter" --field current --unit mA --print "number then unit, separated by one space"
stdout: 105 mA
